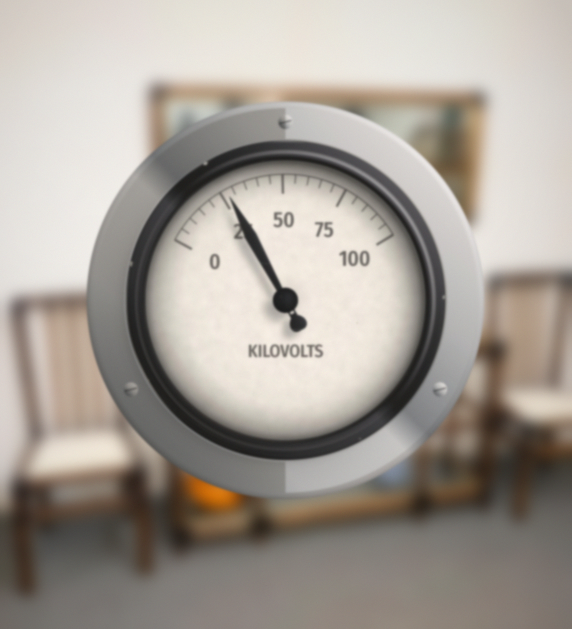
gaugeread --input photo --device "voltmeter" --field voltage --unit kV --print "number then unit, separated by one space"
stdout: 27.5 kV
